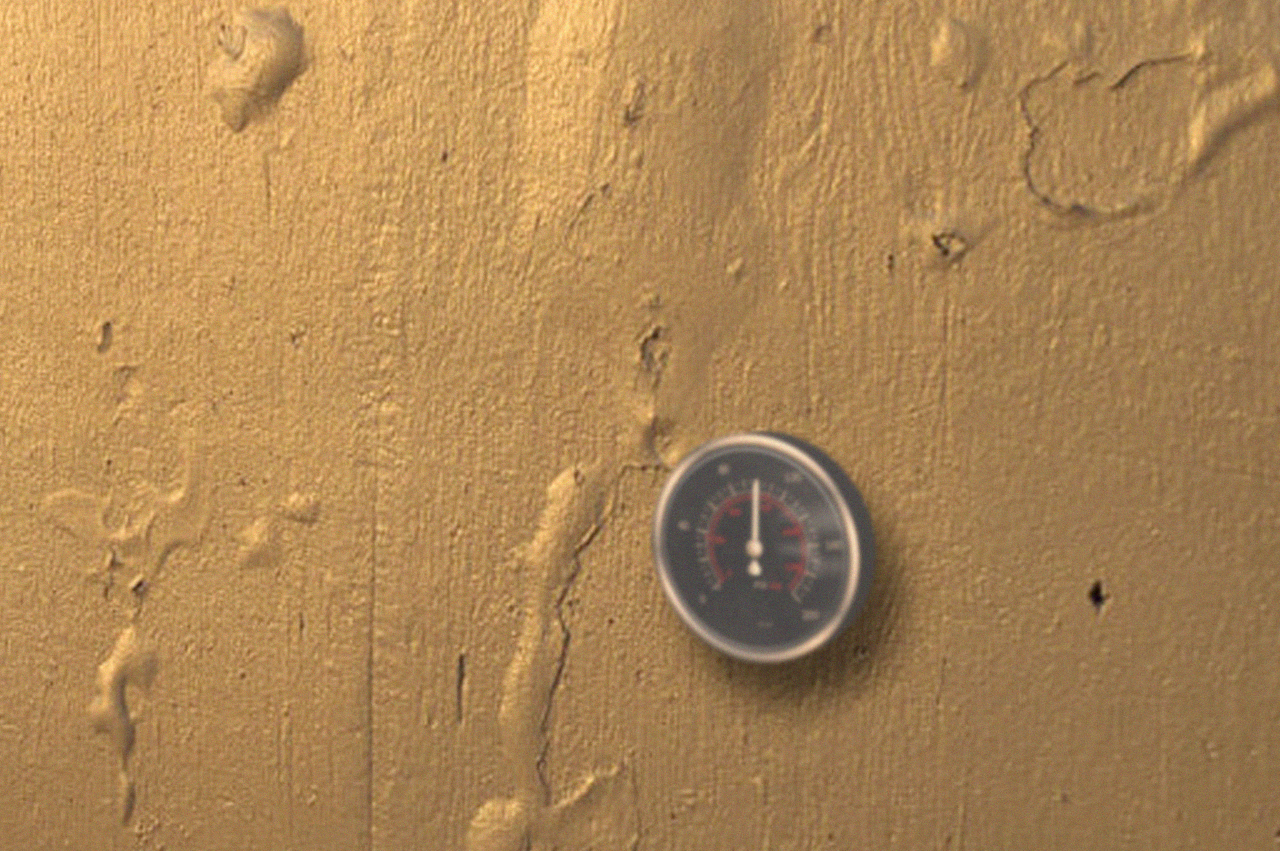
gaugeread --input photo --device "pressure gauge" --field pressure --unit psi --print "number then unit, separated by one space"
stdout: 100 psi
